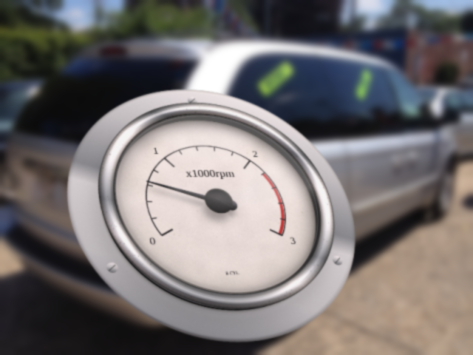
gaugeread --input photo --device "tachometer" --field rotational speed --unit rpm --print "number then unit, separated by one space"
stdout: 600 rpm
